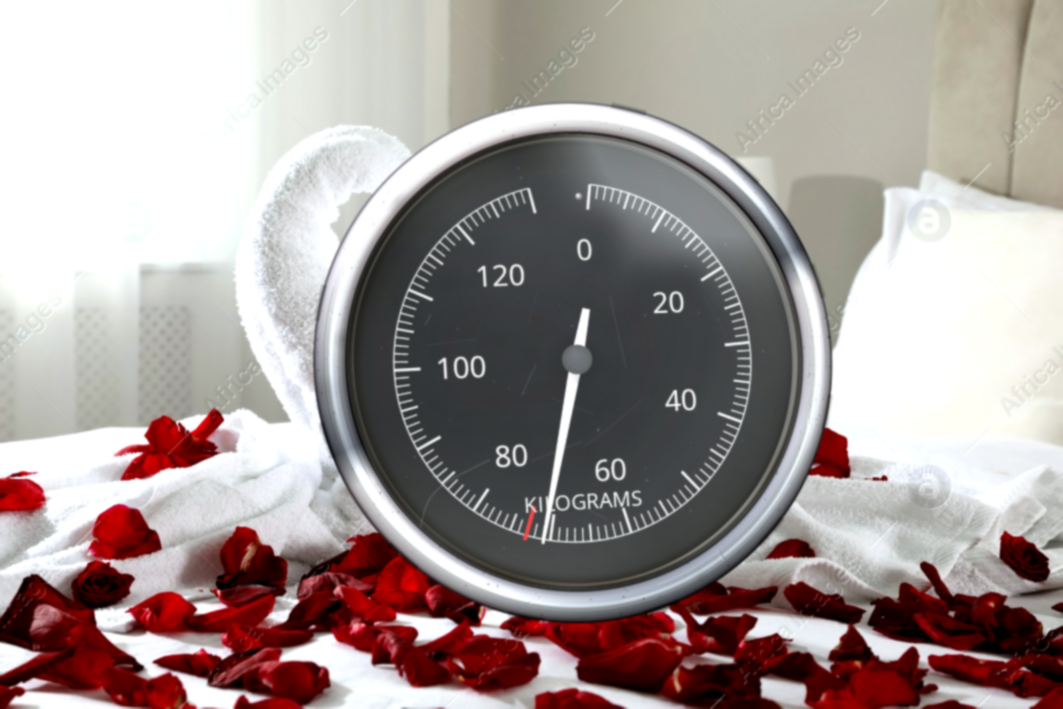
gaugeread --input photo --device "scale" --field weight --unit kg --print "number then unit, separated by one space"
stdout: 71 kg
